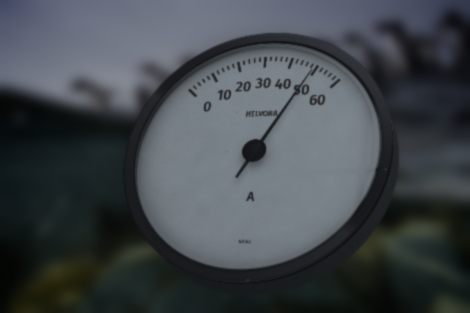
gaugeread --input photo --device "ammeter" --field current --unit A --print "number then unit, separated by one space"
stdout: 50 A
